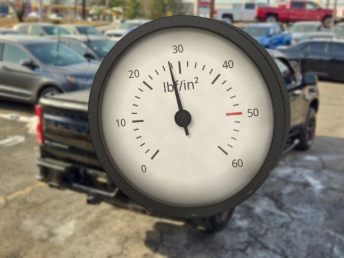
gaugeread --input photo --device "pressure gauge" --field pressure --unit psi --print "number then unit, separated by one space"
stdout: 28 psi
